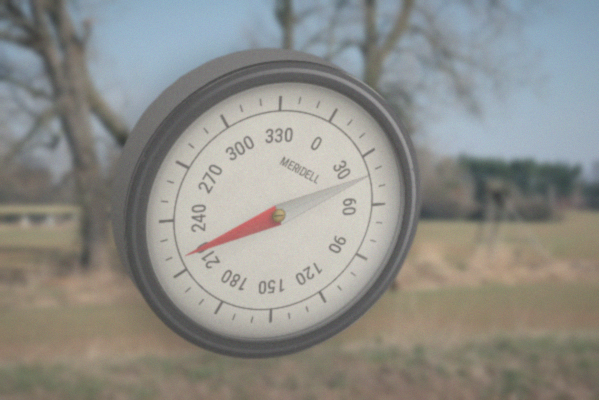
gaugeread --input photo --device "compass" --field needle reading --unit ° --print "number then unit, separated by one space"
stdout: 220 °
